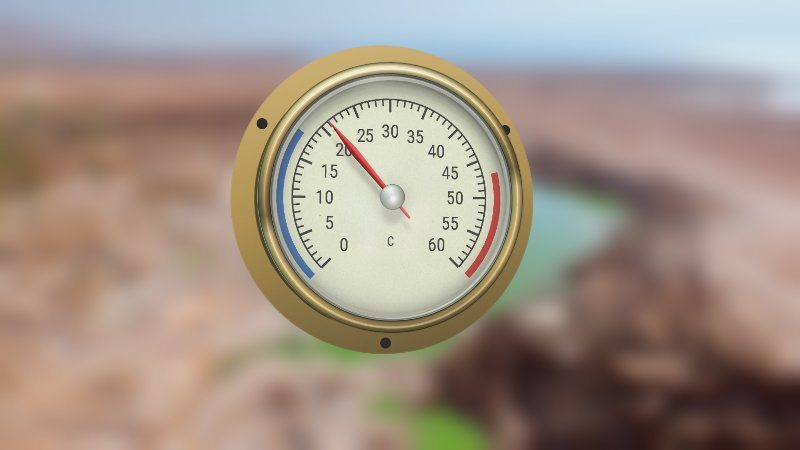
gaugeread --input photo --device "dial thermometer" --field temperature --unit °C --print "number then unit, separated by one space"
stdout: 21 °C
